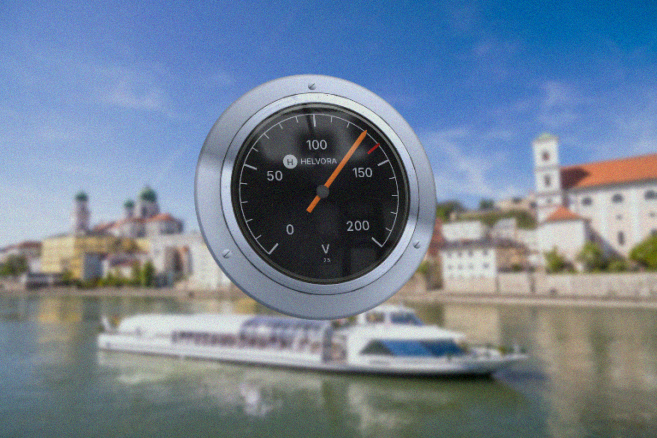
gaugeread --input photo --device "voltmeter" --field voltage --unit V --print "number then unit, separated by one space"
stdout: 130 V
